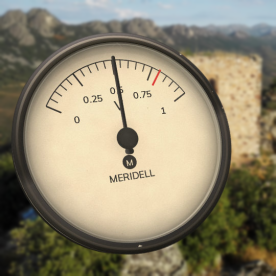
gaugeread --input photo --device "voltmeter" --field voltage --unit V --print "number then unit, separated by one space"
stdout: 0.5 V
